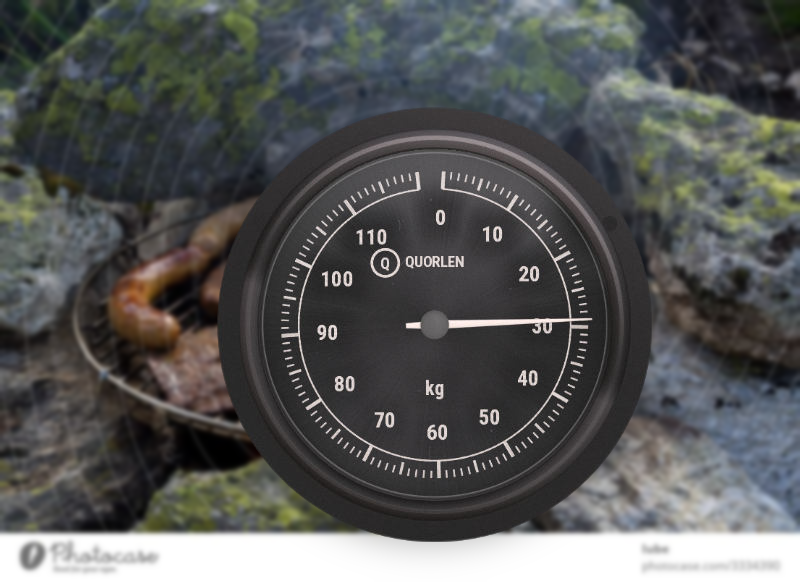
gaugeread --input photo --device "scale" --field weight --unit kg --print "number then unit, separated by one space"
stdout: 29 kg
